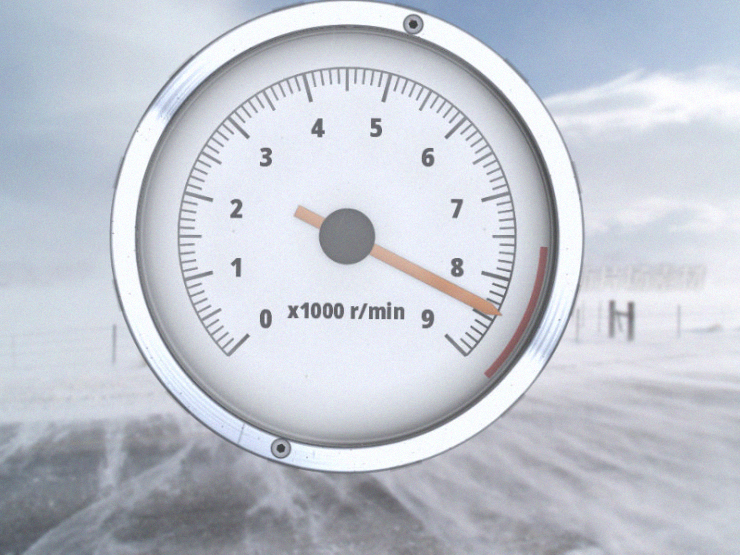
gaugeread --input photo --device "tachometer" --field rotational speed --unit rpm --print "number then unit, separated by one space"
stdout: 8400 rpm
